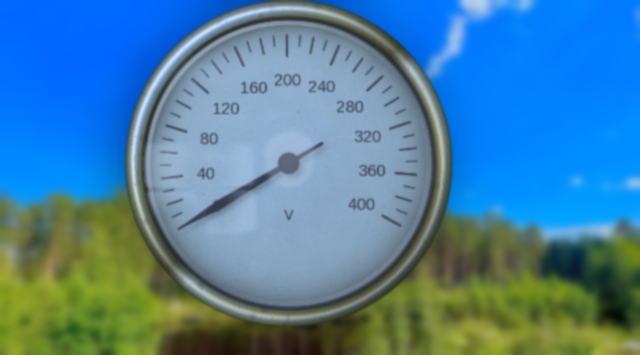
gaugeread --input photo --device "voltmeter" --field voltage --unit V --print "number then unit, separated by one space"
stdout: 0 V
